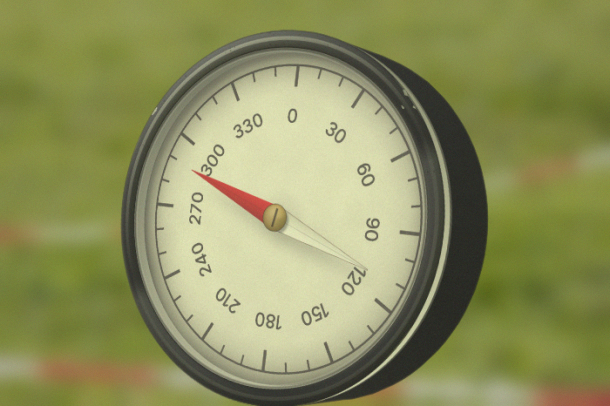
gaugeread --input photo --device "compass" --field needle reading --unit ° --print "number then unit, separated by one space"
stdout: 290 °
